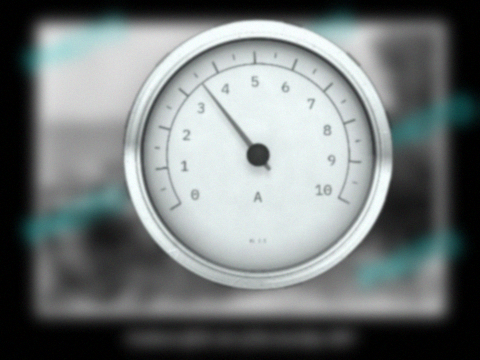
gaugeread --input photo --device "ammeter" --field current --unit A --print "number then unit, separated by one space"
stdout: 3.5 A
